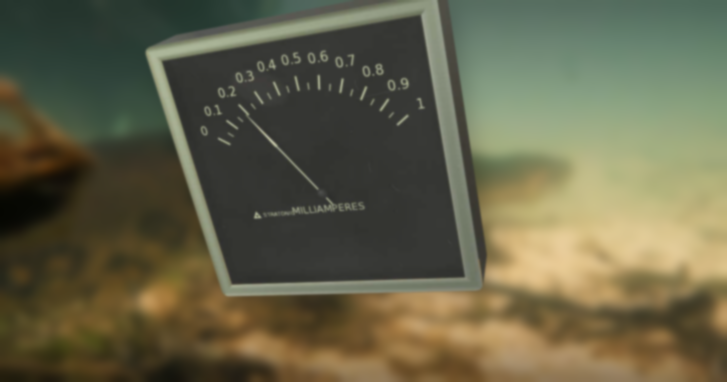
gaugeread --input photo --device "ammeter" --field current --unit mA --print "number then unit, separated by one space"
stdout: 0.2 mA
